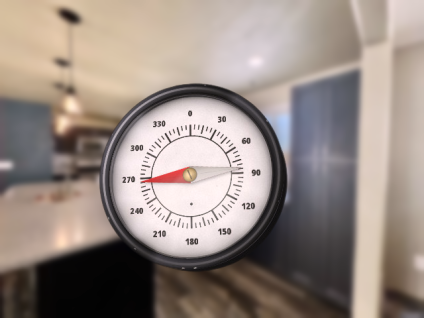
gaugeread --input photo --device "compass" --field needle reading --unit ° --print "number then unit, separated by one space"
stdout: 265 °
